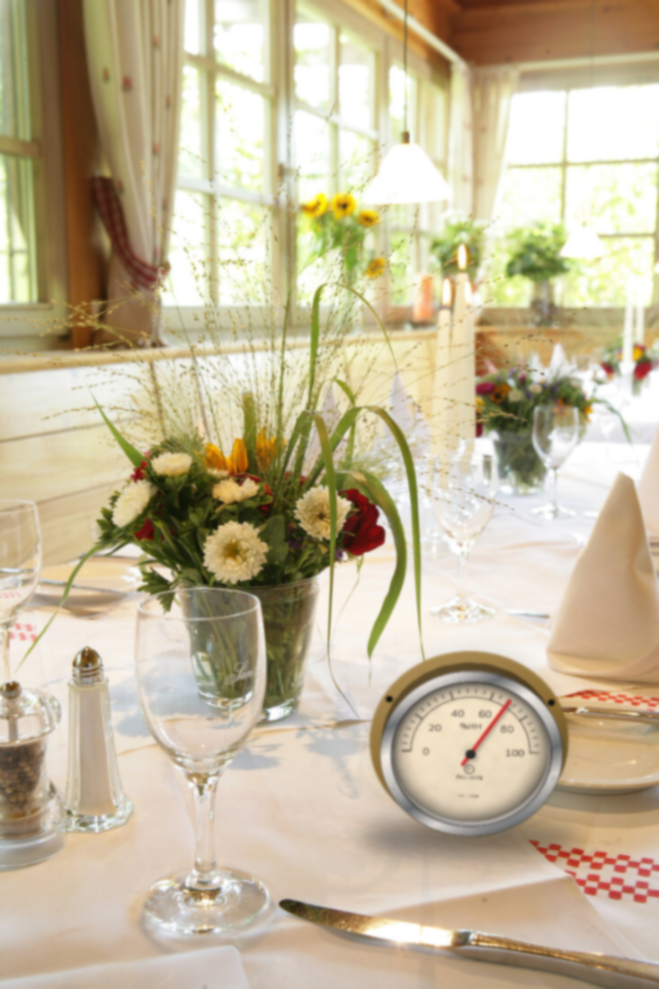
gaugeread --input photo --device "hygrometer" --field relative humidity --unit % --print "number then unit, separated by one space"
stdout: 68 %
